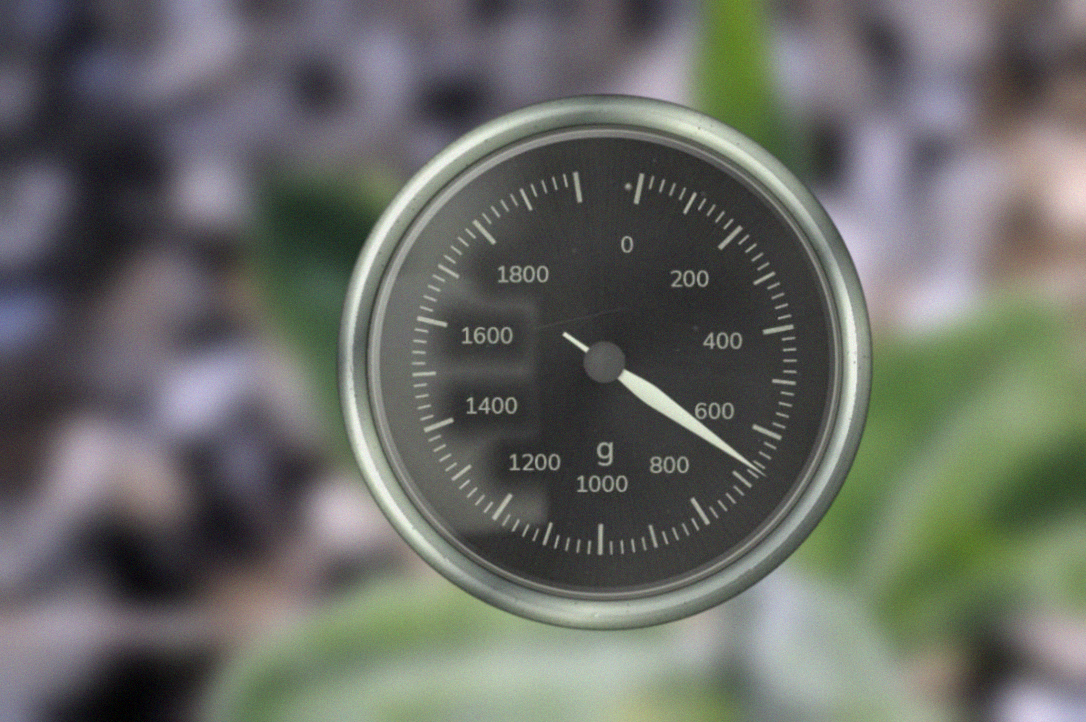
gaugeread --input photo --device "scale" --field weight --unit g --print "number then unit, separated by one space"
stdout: 670 g
